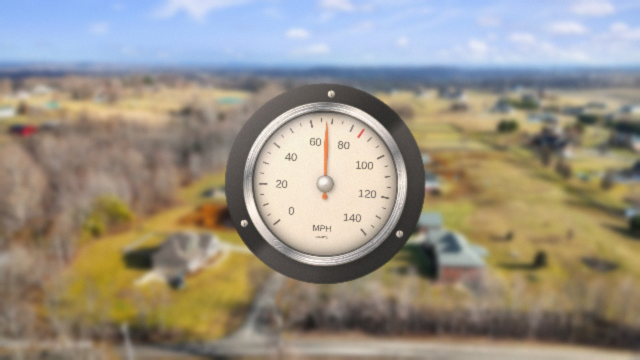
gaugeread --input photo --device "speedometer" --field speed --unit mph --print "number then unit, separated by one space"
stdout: 67.5 mph
